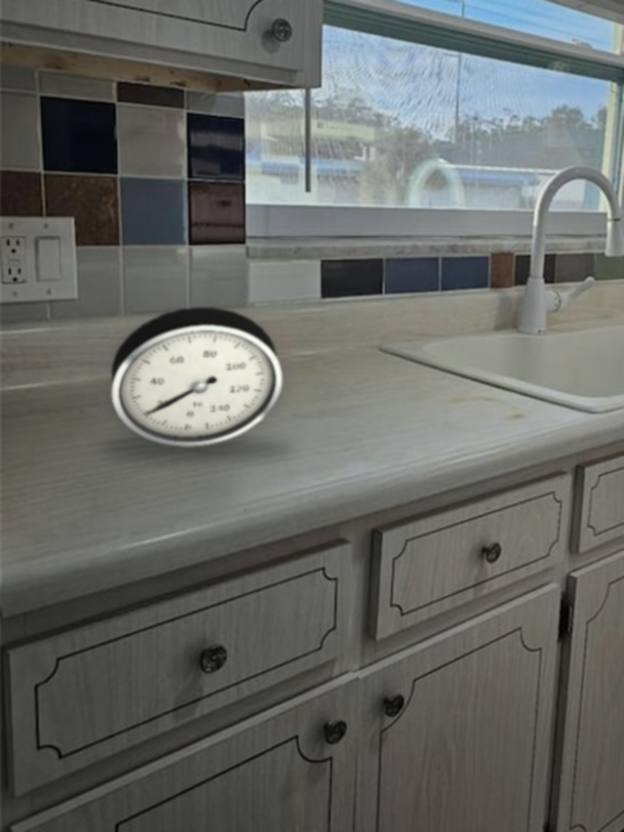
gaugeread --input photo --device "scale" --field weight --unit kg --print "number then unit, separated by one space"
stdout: 20 kg
